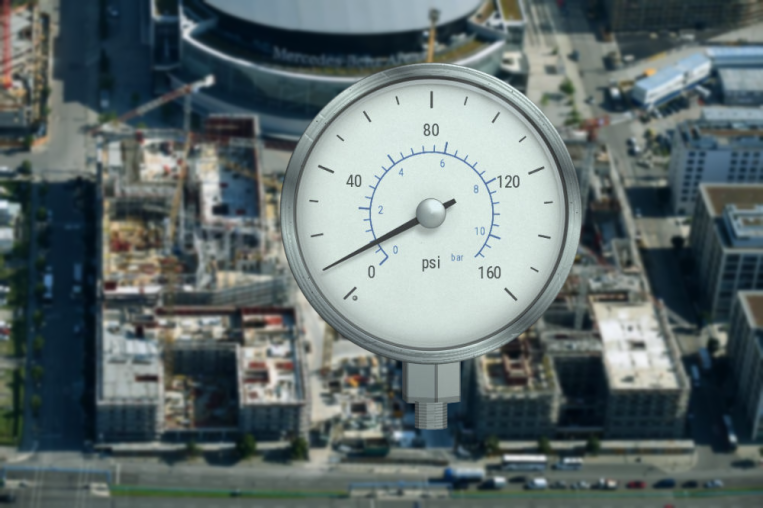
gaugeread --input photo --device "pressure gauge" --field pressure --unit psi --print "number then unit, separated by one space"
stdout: 10 psi
